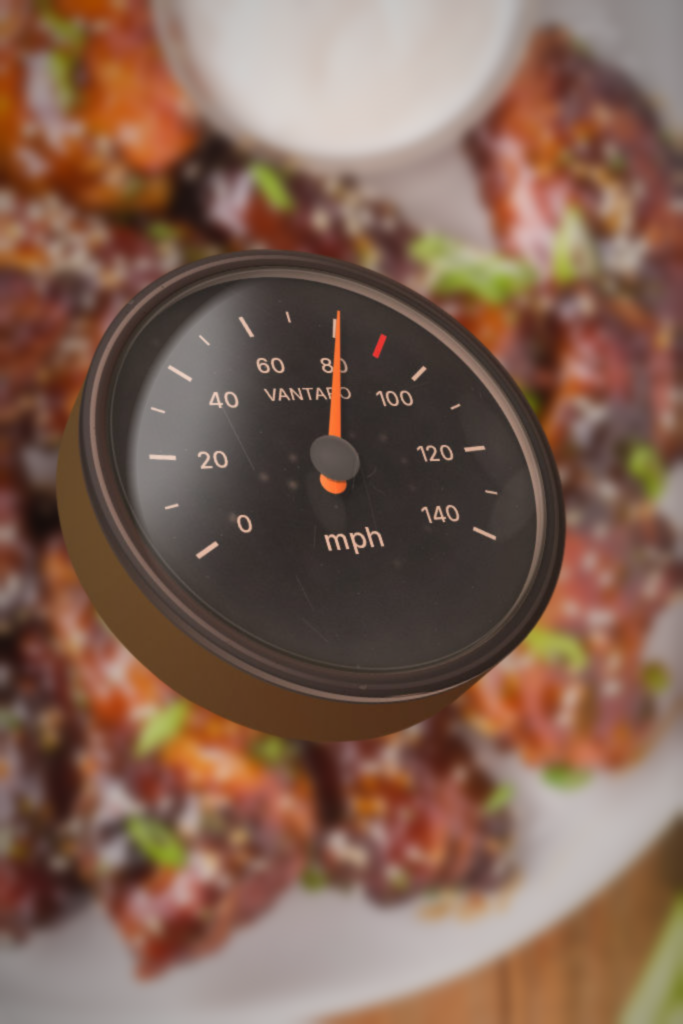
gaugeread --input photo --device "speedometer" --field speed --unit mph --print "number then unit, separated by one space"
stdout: 80 mph
